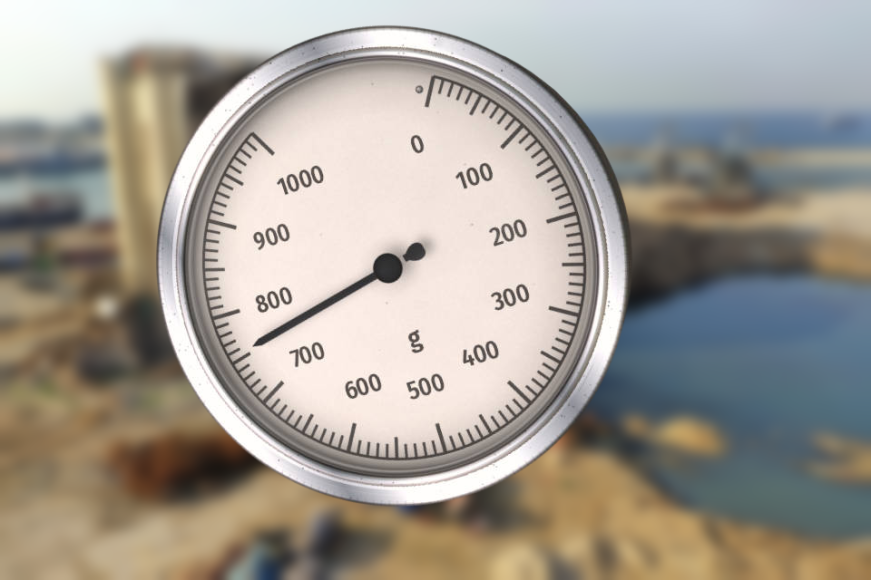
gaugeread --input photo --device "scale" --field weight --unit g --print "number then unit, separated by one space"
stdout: 755 g
